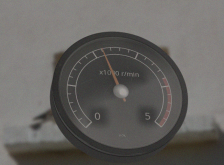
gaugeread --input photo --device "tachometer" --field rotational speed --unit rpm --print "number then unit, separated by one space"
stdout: 2200 rpm
